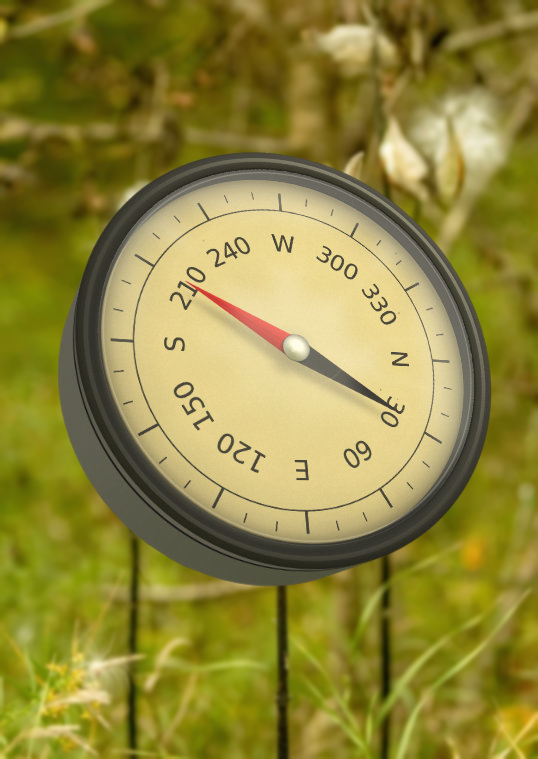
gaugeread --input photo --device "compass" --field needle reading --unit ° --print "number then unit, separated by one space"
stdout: 210 °
